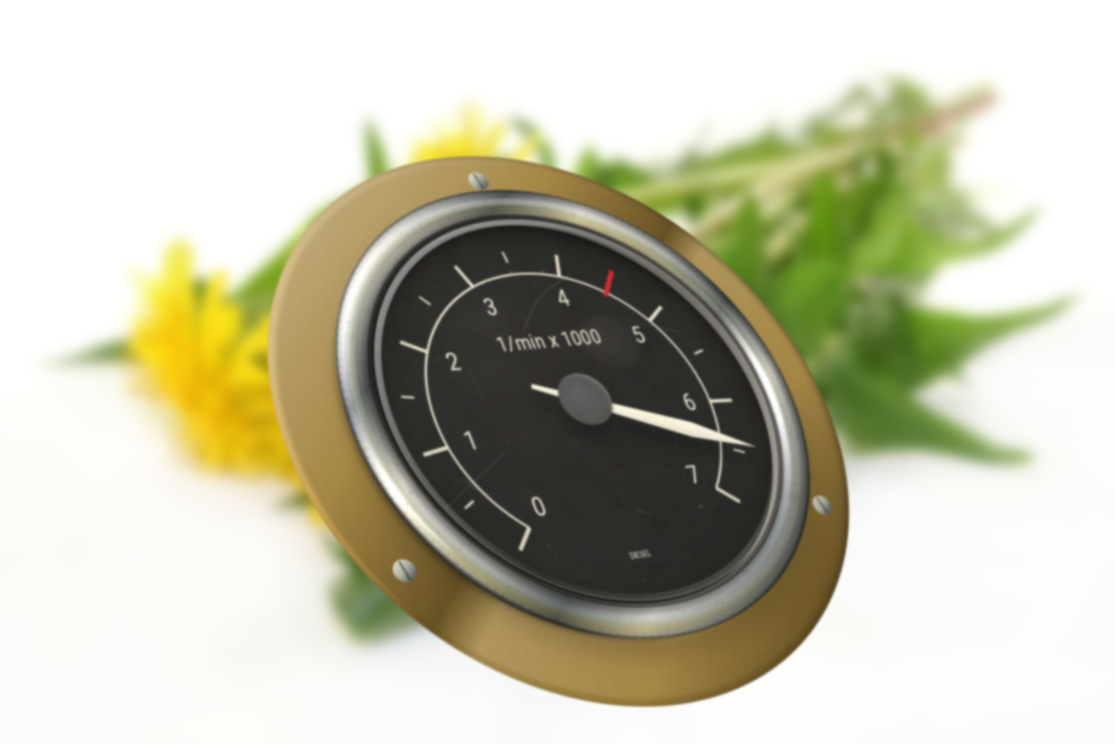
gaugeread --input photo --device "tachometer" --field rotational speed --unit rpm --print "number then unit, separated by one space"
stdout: 6500 rpm
